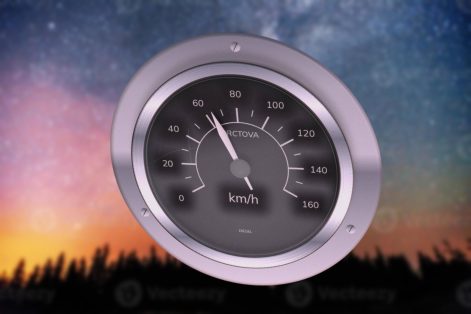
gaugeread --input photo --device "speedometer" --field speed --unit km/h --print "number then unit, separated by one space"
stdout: 65 km/h
